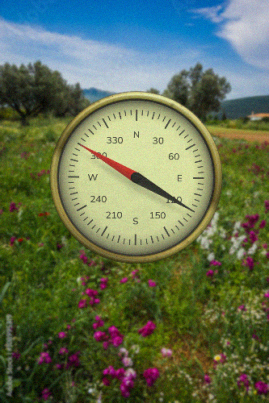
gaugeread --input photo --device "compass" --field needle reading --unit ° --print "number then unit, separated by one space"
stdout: 300 °
